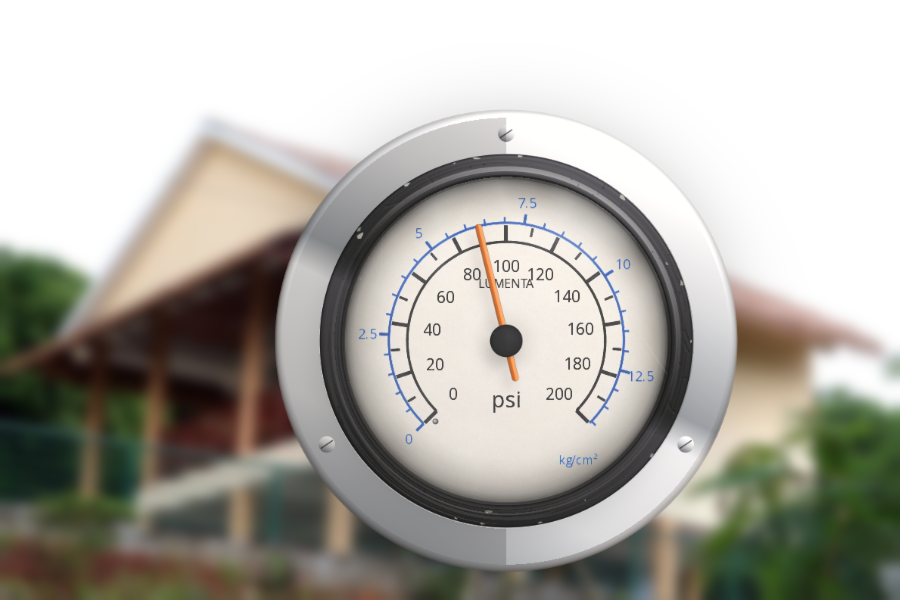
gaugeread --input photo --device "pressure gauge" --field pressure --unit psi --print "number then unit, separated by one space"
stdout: 90 psi
